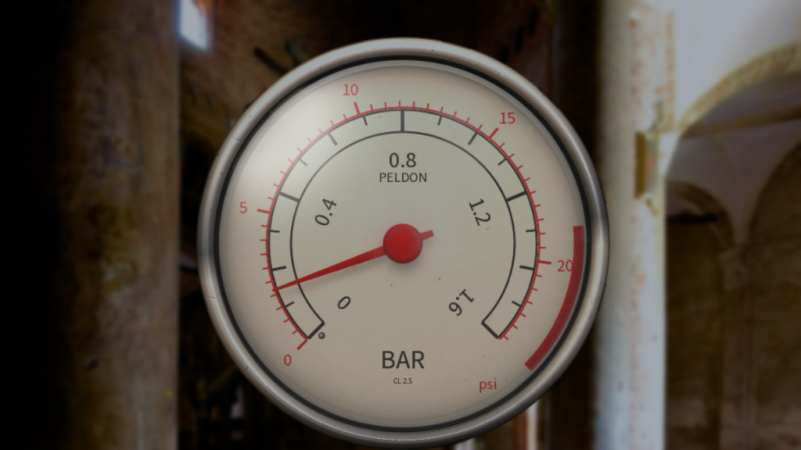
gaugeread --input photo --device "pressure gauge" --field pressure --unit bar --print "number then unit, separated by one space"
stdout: 0.15 bar
